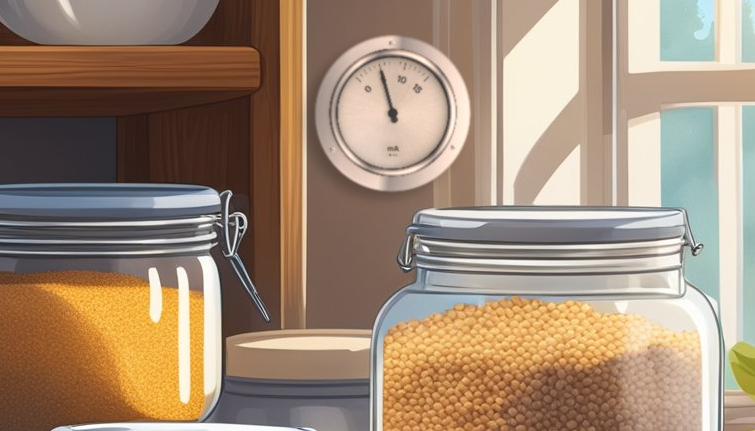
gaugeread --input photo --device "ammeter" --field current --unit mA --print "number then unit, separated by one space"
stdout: 5 mA
